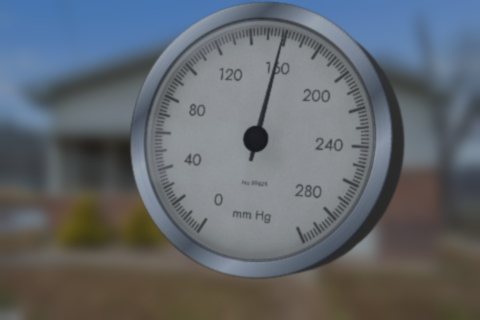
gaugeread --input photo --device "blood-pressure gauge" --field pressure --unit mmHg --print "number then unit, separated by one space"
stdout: 160 mmHg
